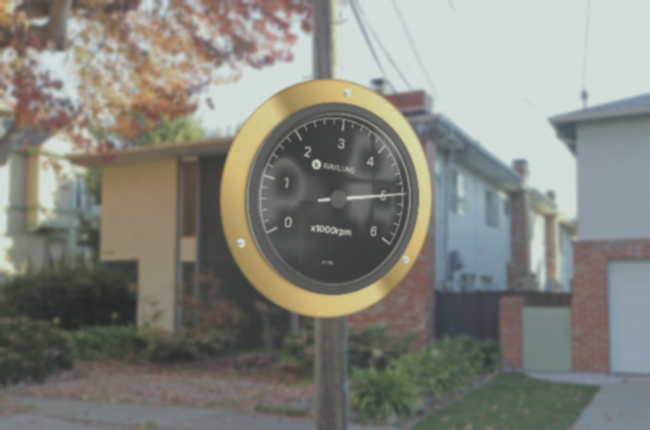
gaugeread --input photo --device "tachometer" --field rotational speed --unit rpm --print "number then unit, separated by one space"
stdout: 5000 rpm
